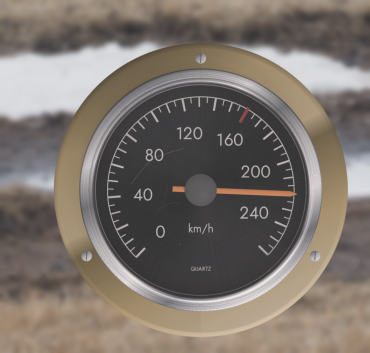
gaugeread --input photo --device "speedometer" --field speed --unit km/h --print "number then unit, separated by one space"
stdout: 220 km/h
